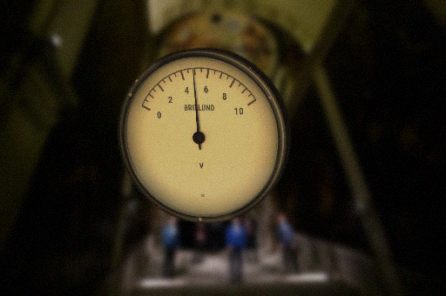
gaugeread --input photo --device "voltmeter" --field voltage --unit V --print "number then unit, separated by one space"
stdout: 5 V
